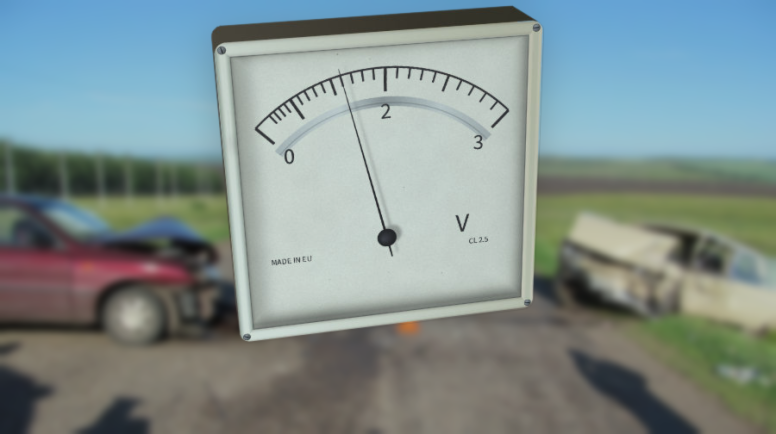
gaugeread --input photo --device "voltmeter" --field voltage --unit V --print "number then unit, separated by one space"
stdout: 1.6 V
